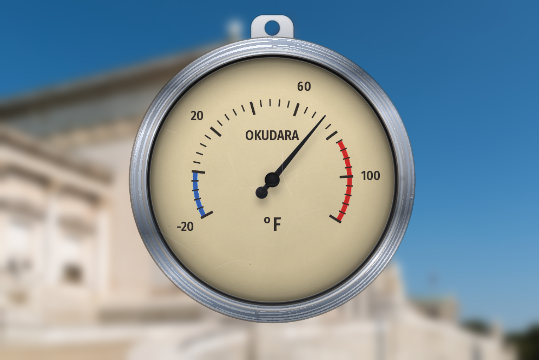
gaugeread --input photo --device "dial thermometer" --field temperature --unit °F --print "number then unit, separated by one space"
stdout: 72 °F
